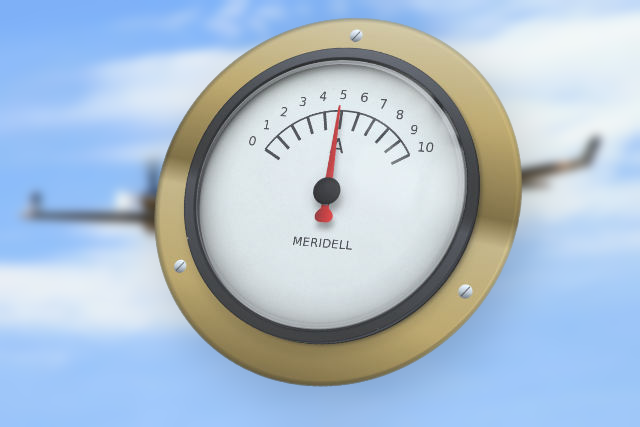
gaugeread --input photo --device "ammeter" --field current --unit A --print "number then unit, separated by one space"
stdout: 5 A
